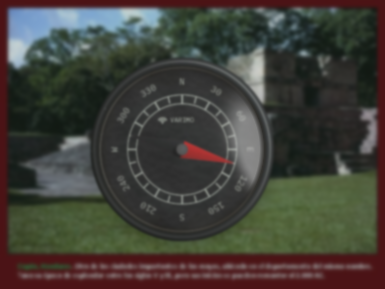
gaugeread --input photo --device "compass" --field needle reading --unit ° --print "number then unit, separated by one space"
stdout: 105 °
